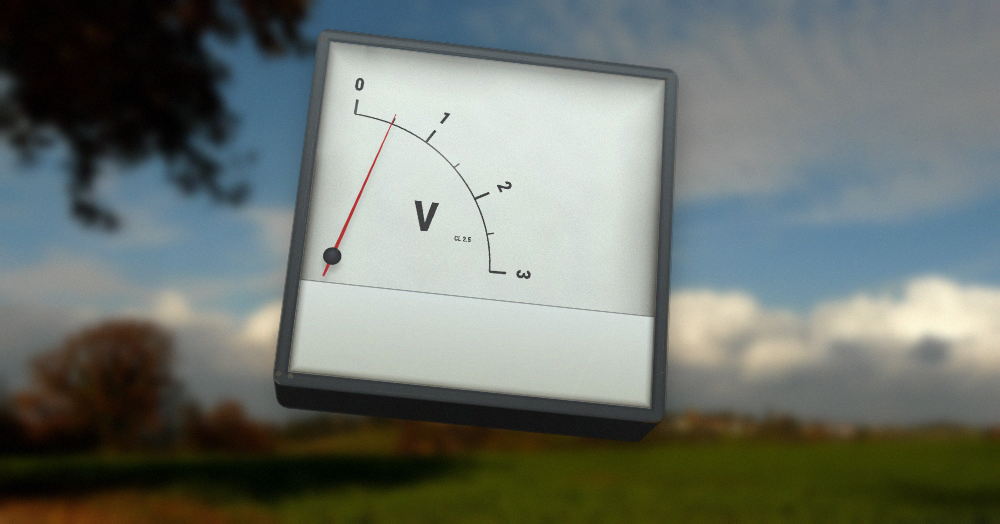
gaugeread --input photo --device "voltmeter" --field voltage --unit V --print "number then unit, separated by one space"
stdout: 0.5 V
